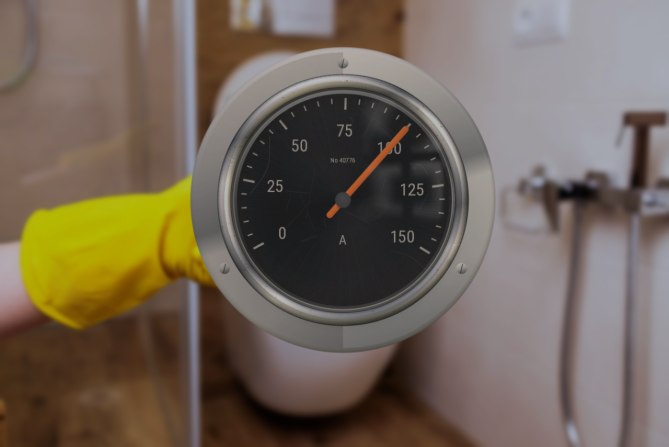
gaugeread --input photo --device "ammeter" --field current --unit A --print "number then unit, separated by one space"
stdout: 100 A
